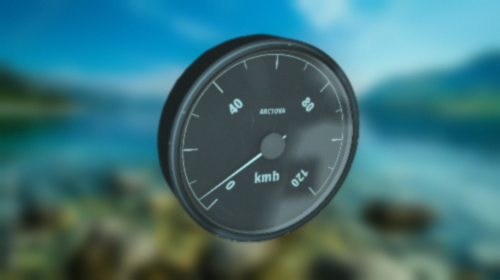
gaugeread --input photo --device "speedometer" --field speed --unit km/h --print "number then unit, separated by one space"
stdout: 5 km/h
